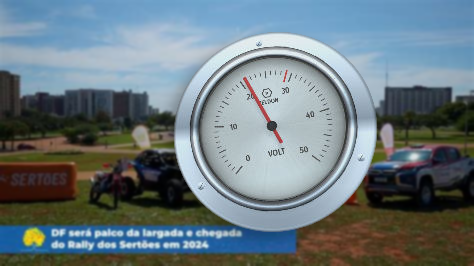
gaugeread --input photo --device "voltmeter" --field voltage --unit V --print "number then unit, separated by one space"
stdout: 21 V
